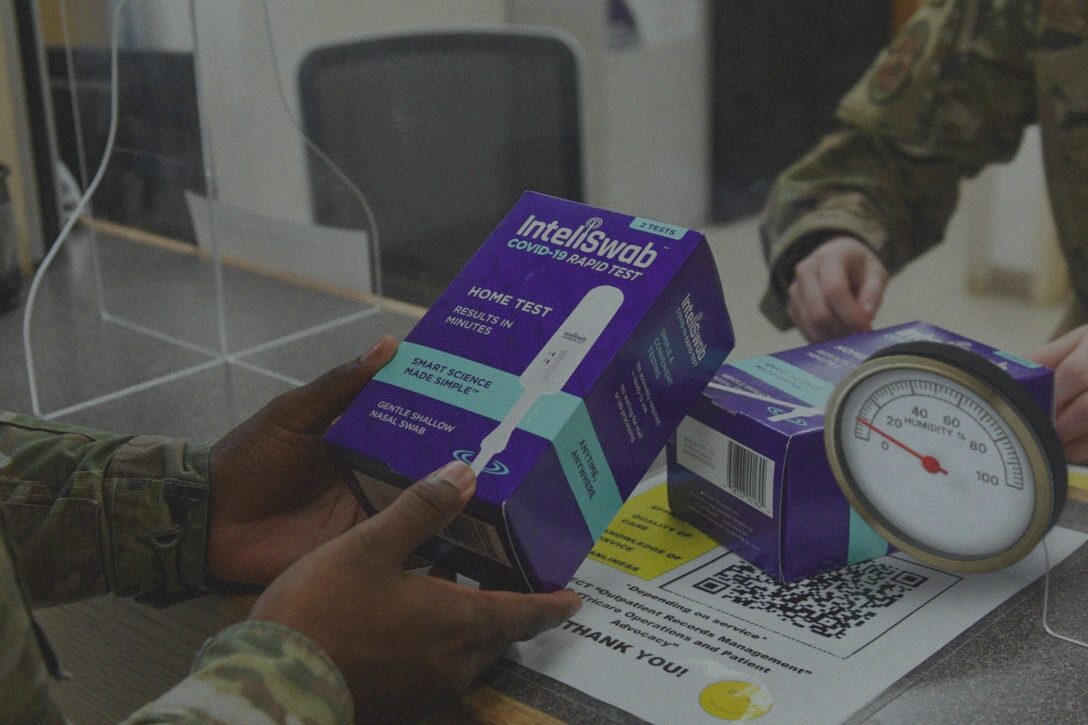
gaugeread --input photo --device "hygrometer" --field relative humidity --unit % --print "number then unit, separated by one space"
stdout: 10 %
